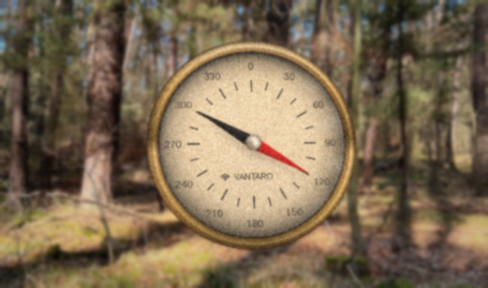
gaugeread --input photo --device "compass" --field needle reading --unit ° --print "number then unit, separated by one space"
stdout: 120 °
